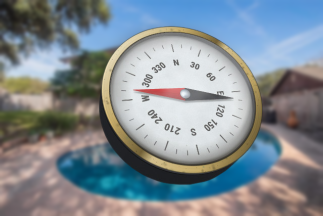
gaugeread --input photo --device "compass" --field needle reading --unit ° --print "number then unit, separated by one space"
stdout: 280 °
